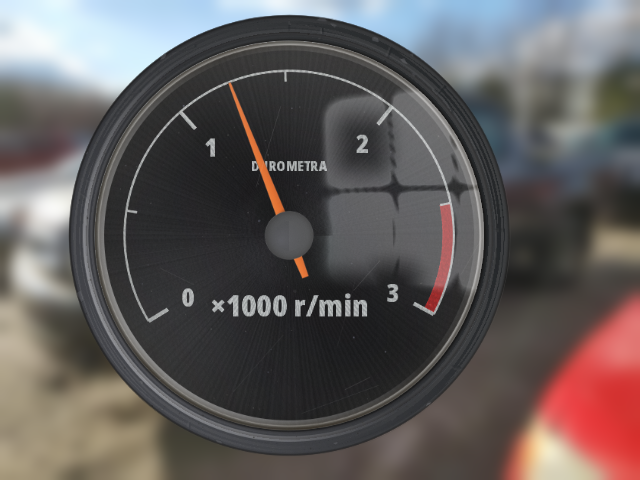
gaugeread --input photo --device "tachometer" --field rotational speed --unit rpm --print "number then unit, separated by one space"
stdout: 1250 rpm
